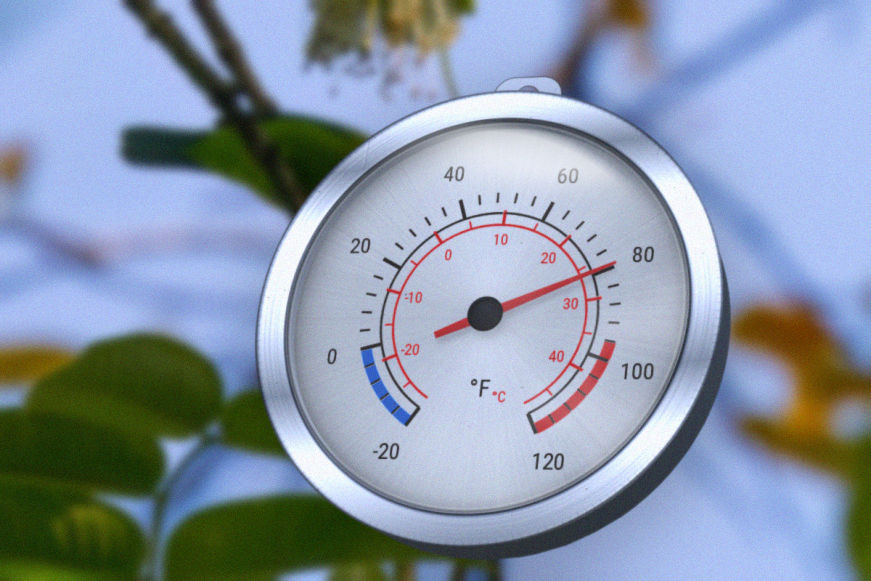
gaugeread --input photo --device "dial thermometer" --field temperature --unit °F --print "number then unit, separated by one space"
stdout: 80 °F
